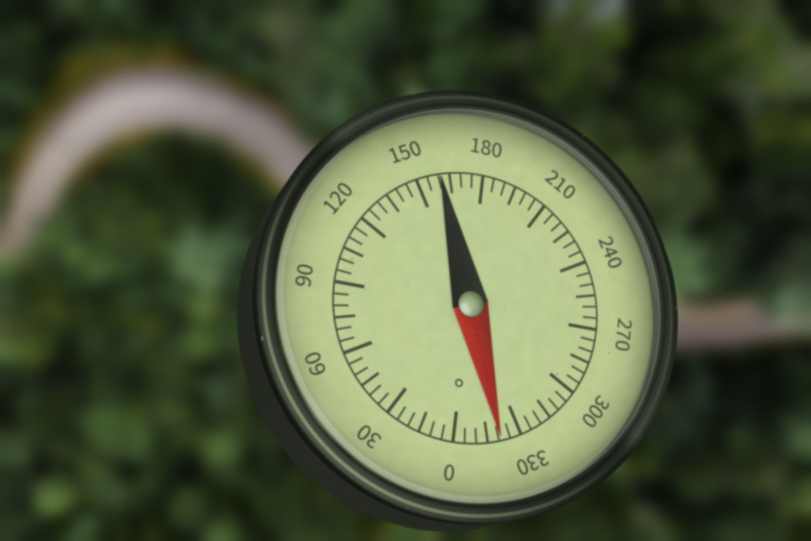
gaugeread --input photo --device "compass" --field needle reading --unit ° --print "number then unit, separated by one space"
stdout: 340 °
